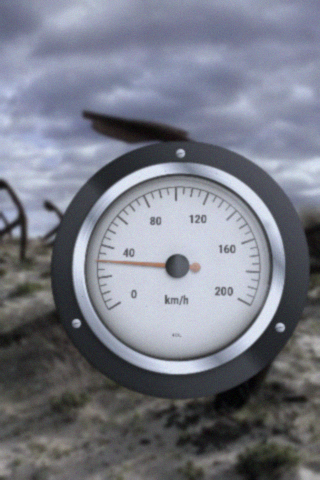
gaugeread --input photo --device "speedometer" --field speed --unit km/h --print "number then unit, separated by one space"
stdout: 30 km/h
